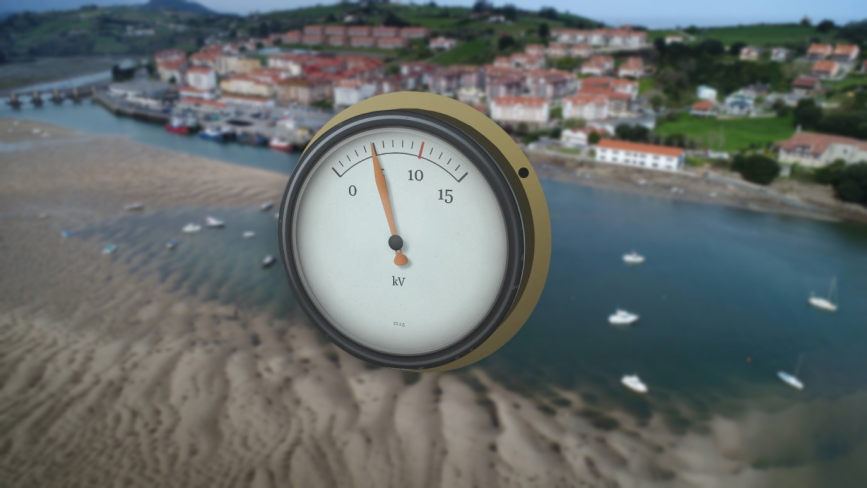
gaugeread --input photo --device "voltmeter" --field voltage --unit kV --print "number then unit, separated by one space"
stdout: 5 kV
